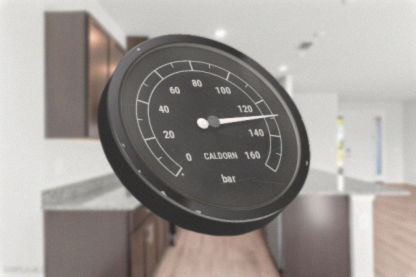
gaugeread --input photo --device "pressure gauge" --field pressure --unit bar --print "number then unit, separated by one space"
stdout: 130 bar
